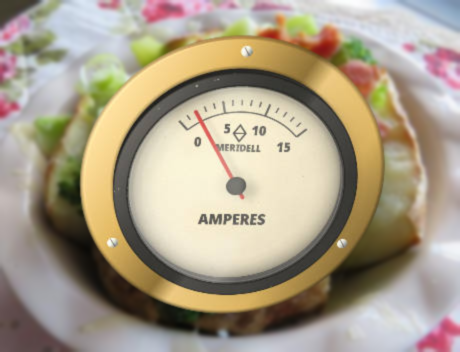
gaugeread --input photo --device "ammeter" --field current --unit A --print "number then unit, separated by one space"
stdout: 2 A
